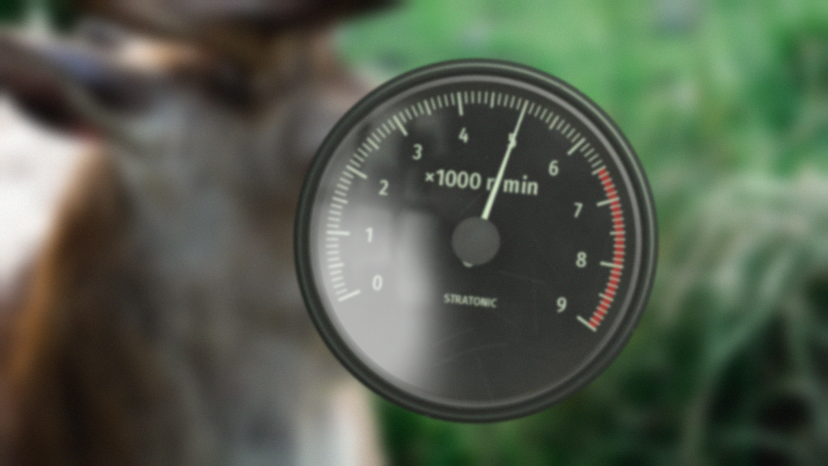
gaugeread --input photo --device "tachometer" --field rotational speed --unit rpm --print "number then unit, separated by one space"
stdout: 5000 rpm
